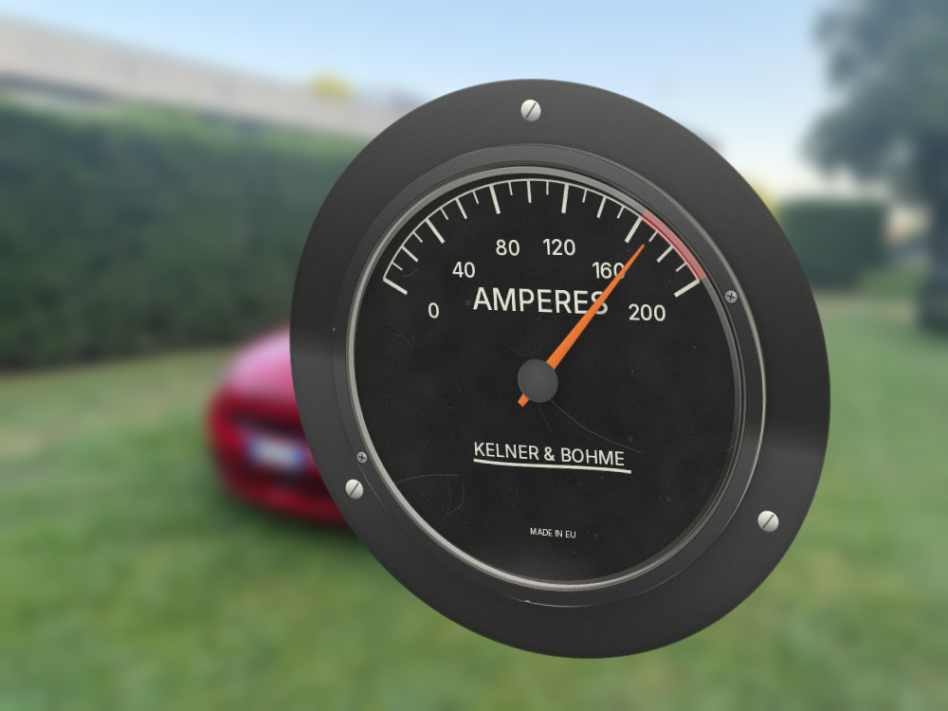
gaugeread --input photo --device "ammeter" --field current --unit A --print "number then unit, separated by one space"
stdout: 170 A
